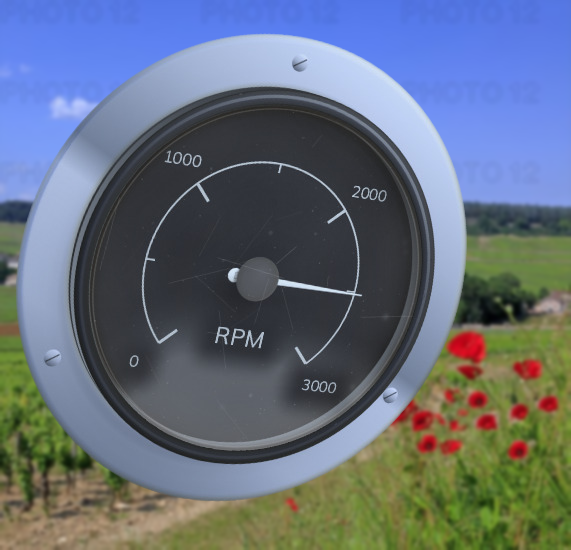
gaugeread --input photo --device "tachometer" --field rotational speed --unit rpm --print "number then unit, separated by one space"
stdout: 2500 rpm
